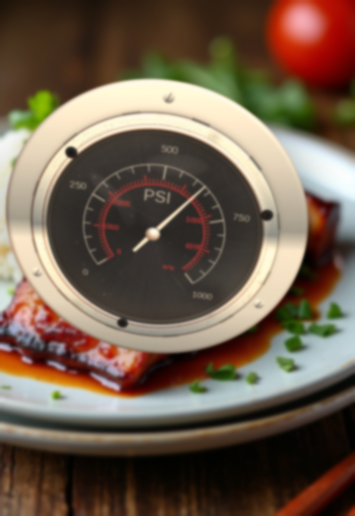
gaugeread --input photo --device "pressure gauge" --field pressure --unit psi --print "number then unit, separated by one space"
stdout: 625 psi
